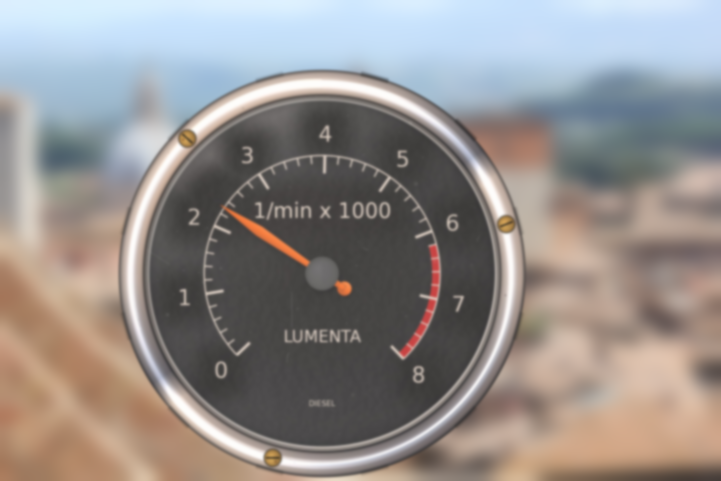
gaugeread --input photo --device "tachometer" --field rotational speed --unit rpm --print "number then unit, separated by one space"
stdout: 2300 rpm
